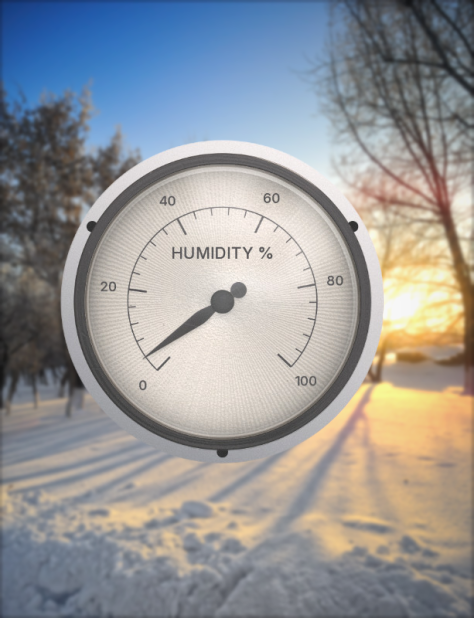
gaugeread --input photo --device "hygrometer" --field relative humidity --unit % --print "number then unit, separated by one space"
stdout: 4 %
